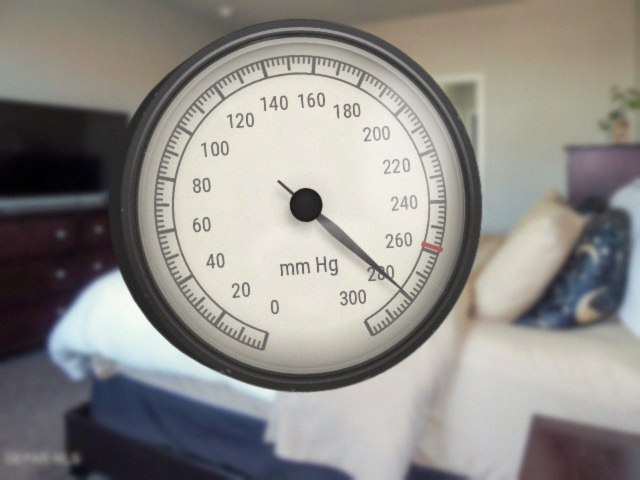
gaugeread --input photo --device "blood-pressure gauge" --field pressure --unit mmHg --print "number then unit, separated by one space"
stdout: 280 mmHg
